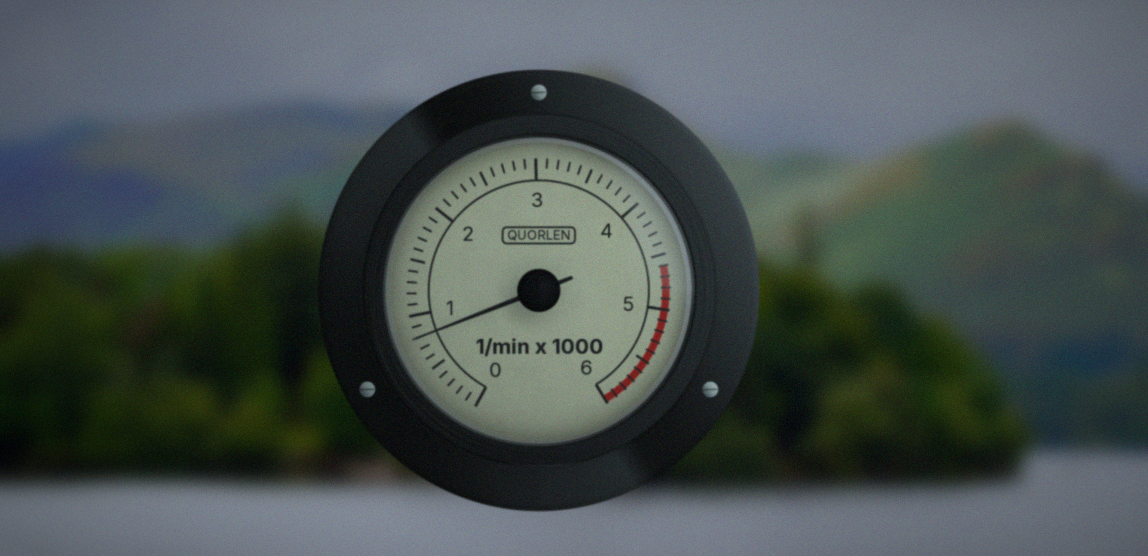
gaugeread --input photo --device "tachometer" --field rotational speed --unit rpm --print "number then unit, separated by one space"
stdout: 800 rpm
